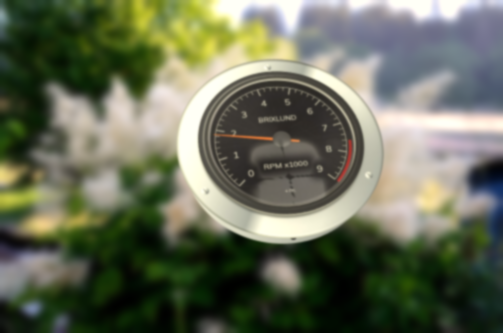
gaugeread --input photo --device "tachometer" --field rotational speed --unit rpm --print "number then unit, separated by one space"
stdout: 1800 rpm
